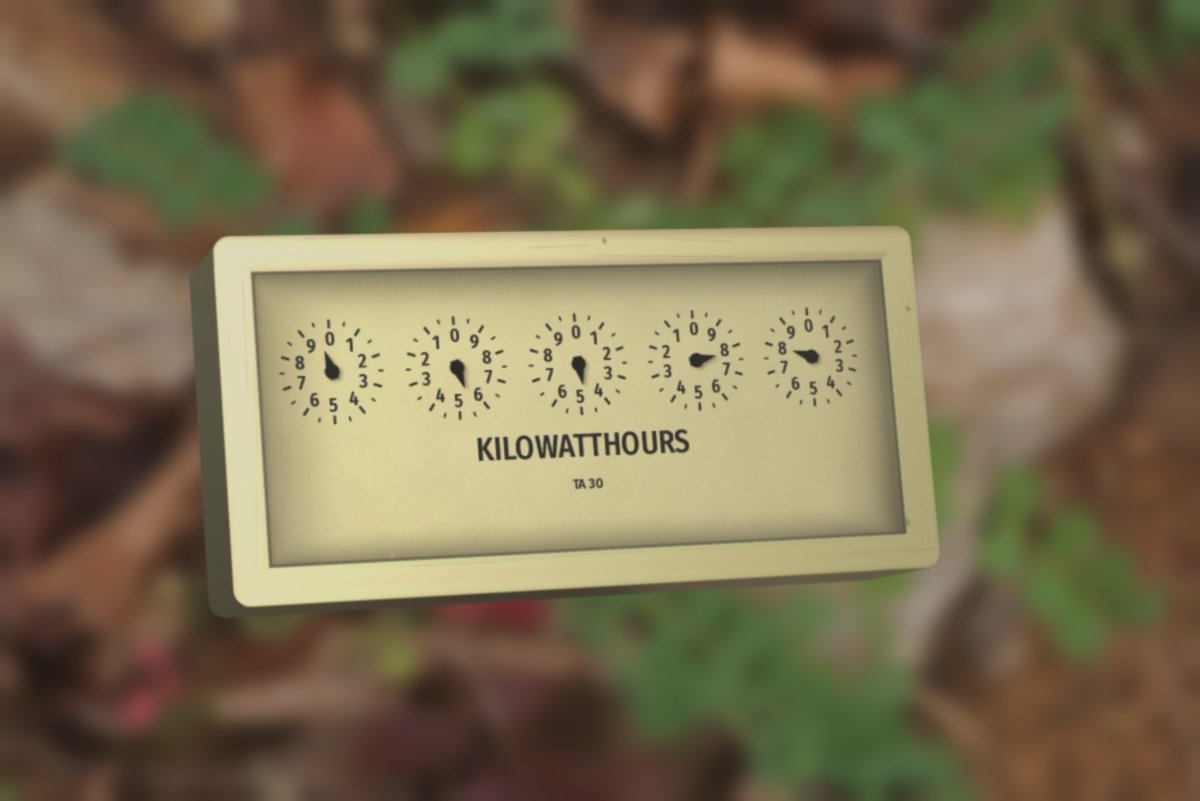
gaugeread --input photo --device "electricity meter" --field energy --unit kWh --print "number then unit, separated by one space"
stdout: 95478 kWh
